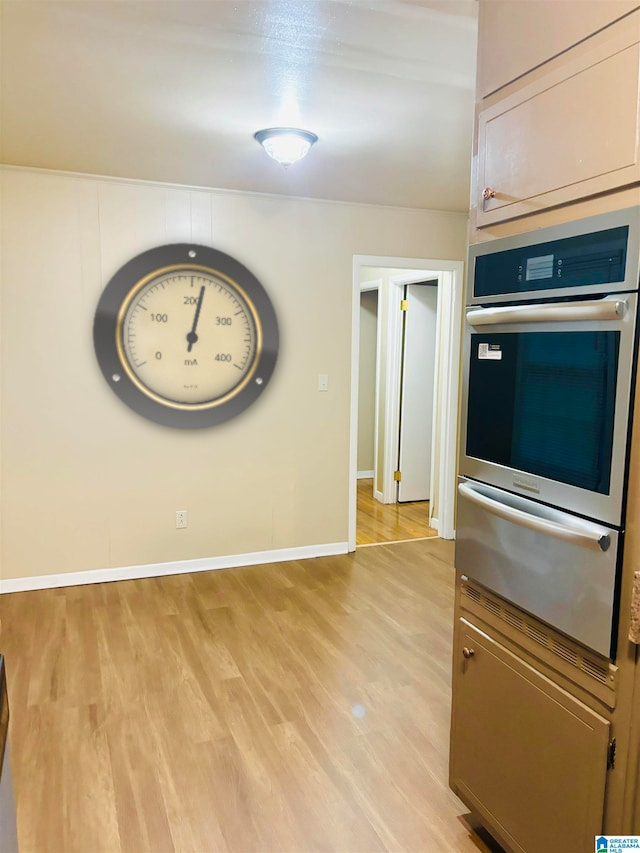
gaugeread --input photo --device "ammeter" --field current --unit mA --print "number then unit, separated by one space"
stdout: 220 mA
